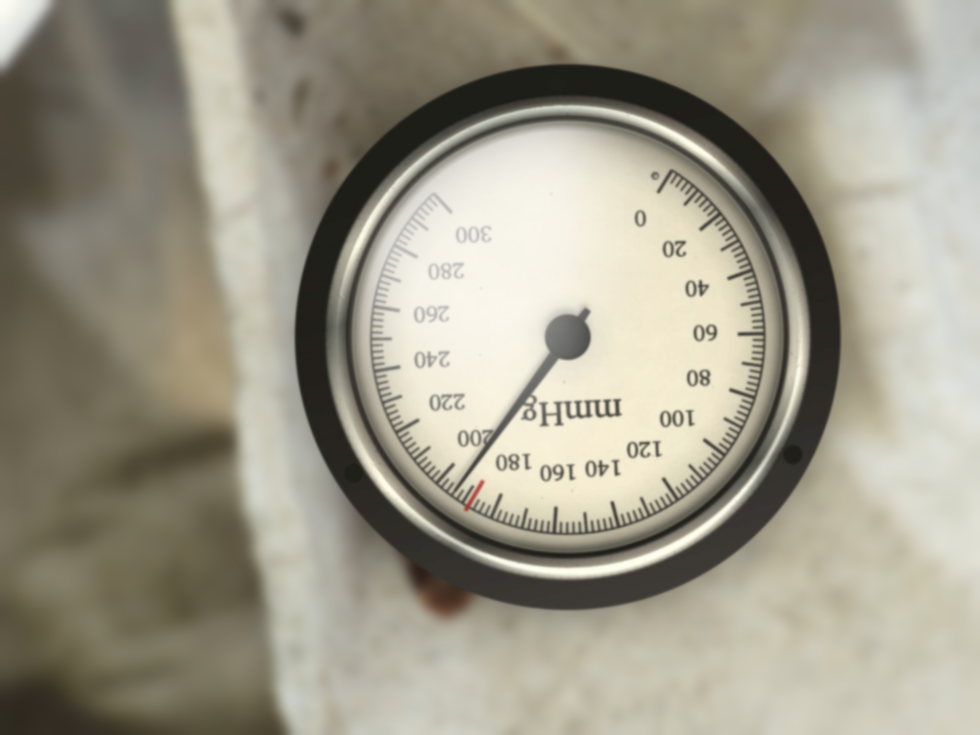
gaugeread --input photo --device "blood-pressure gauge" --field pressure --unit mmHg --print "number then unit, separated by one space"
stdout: 194 mmHg
